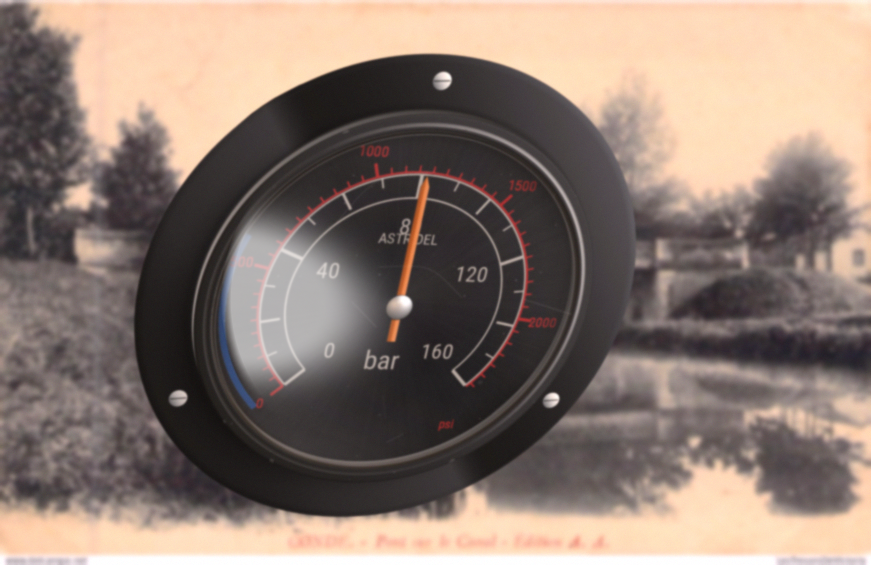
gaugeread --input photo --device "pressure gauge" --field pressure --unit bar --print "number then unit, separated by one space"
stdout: 80 bar
